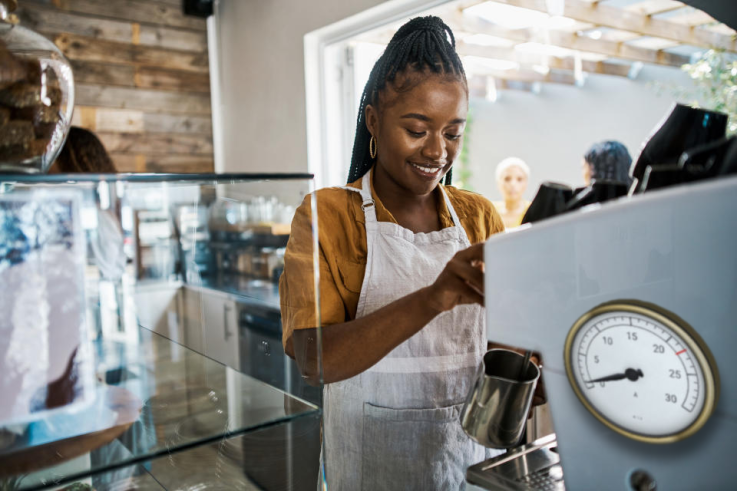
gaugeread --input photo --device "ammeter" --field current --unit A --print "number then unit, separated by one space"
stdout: 1 A
